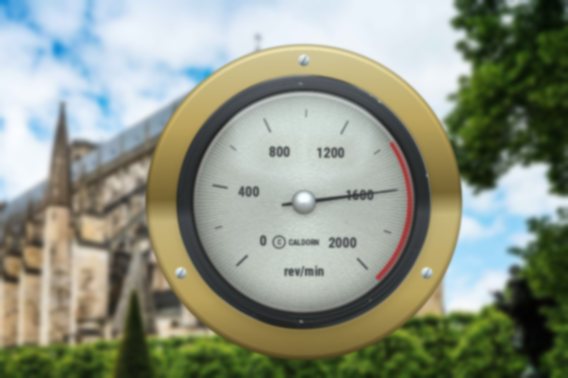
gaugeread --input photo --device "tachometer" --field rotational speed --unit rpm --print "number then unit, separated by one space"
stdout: 1600 rpm
